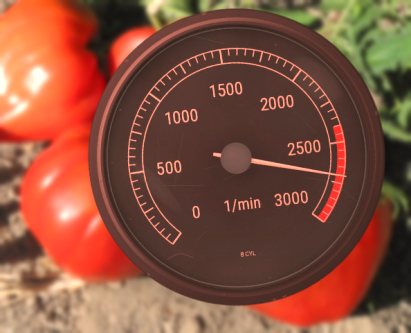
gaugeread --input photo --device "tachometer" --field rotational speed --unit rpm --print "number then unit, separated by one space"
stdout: 2700 rpm
